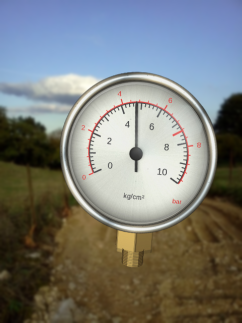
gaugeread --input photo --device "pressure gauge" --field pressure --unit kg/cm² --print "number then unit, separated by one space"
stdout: 4.8 kg/cm²
